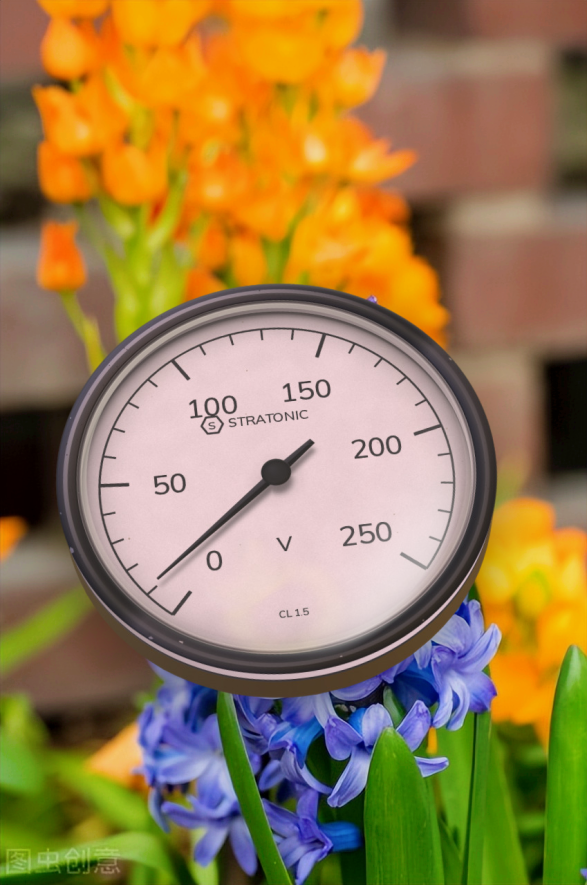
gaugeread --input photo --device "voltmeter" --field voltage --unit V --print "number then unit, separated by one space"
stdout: 10 V
